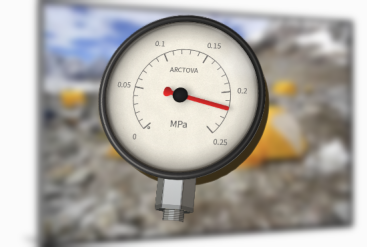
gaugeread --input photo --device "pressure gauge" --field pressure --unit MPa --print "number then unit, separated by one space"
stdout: 0.22 MPa
